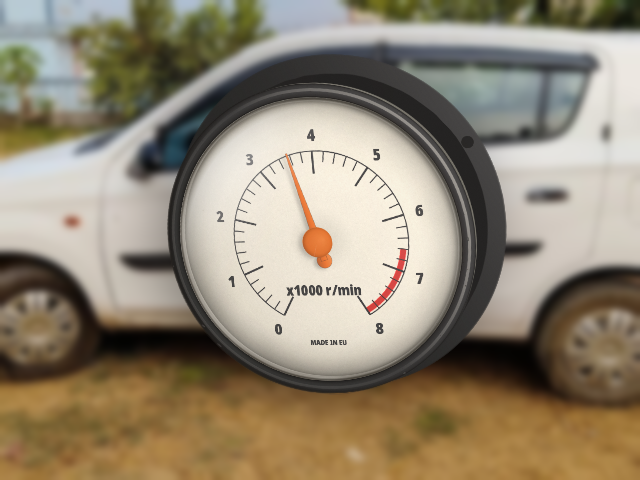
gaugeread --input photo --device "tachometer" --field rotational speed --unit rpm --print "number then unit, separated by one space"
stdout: 3600 rpm
